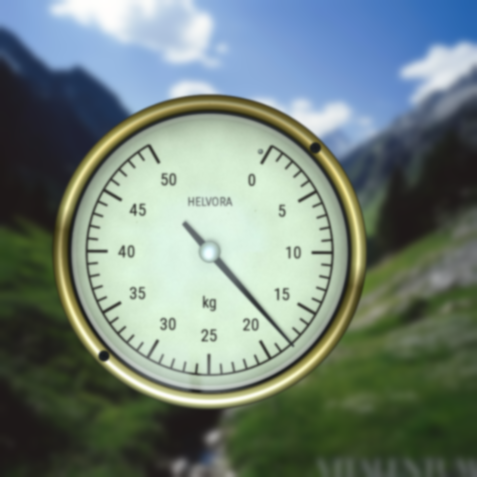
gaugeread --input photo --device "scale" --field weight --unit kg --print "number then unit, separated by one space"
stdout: 18 kg
